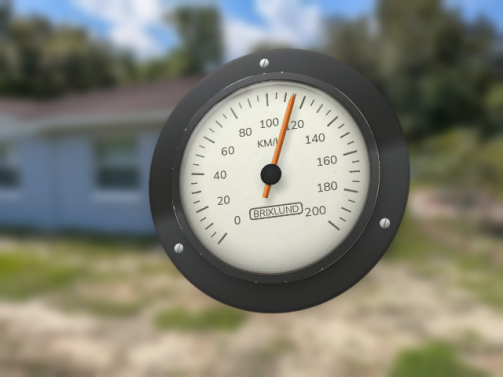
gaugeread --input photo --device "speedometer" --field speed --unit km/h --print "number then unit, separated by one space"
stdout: 115 km/h
